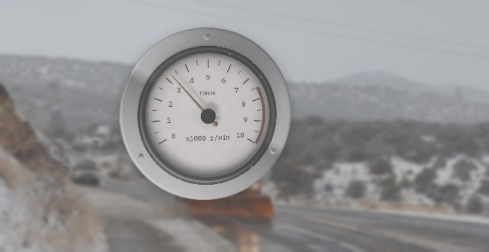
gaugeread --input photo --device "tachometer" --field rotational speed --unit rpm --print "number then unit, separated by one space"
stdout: 3250 rpm
